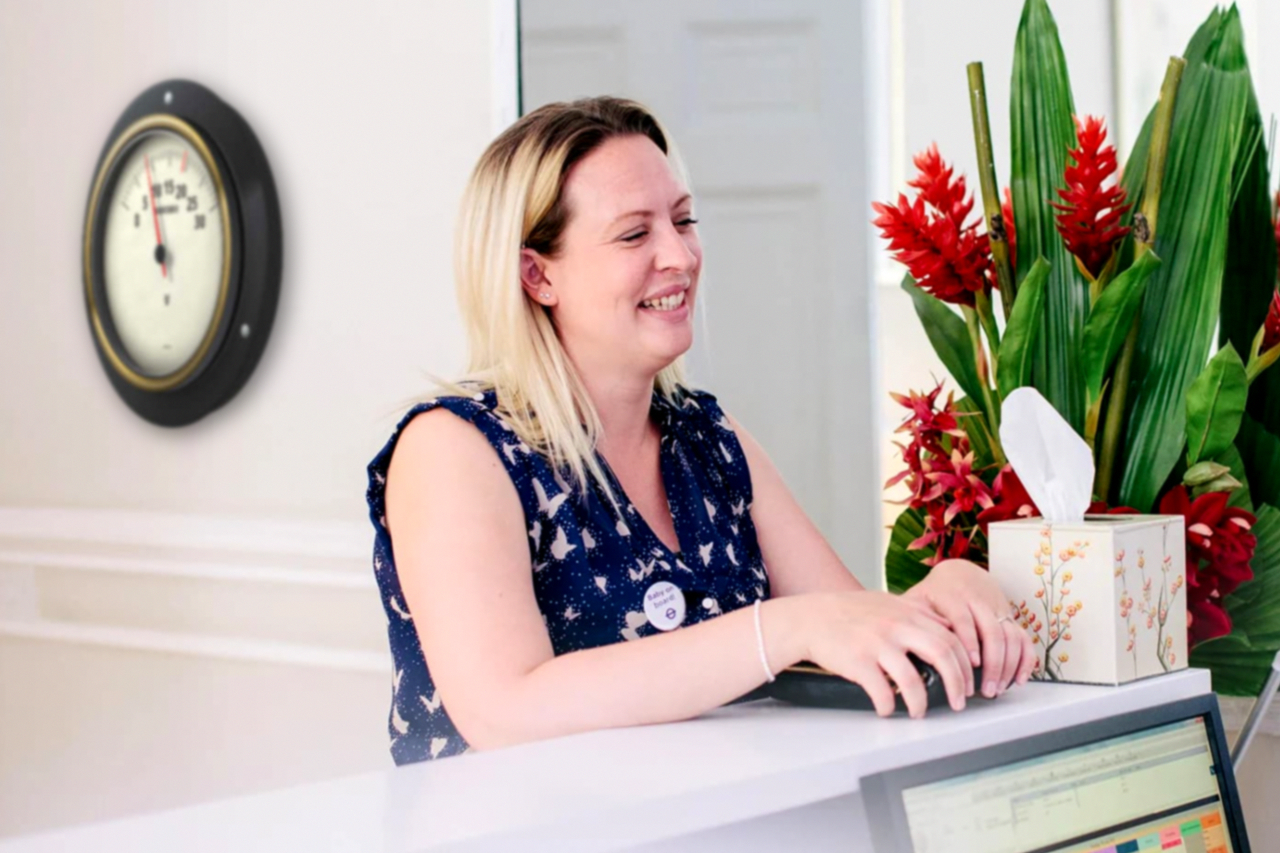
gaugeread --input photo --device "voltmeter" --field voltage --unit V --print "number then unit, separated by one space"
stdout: 10 V
